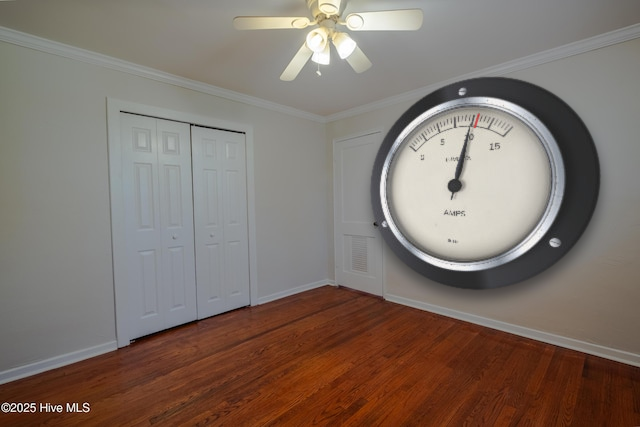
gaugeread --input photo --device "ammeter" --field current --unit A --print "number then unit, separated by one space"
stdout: 10 A
